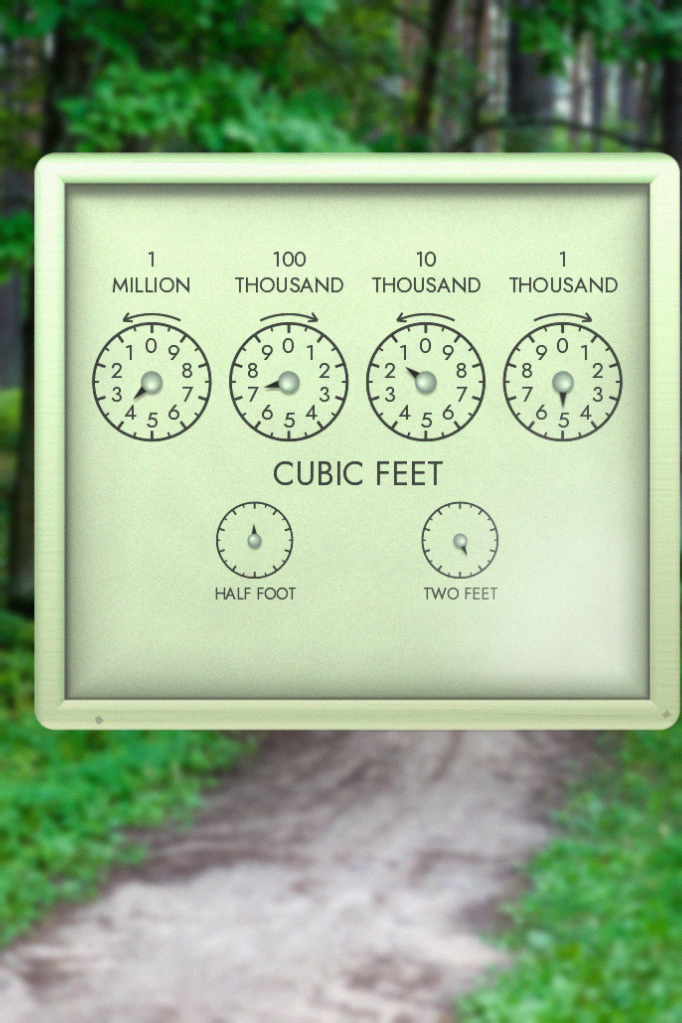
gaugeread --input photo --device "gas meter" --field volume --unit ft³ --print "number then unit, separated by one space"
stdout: 371500 ft³
